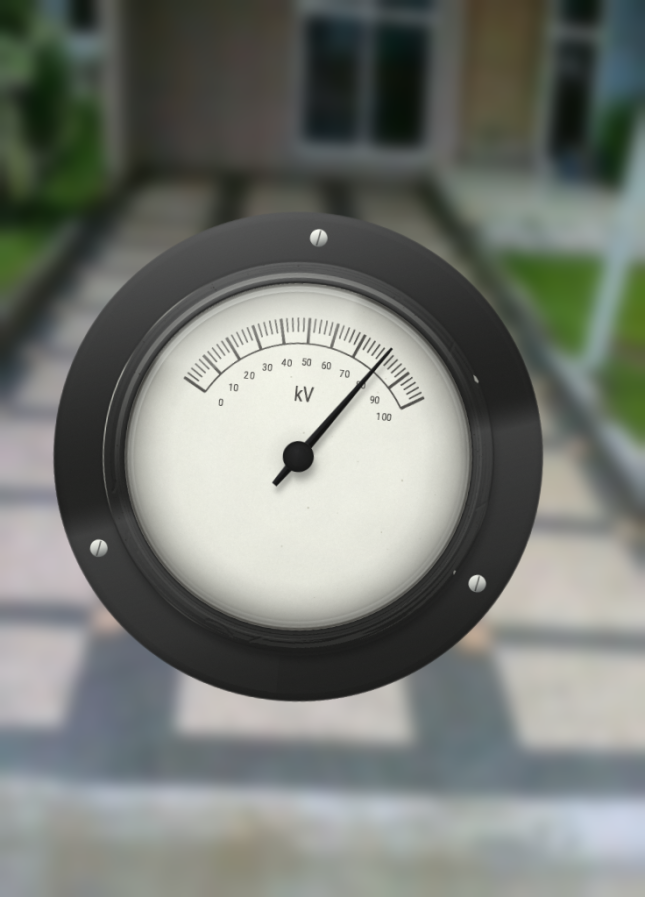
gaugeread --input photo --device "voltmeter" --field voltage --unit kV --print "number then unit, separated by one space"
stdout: 80 kV
